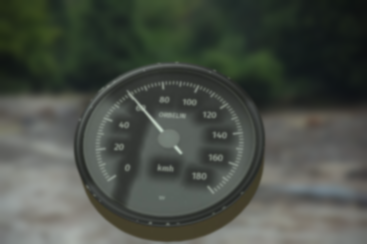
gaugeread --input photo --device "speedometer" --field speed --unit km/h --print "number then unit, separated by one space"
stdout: 60 km/h
